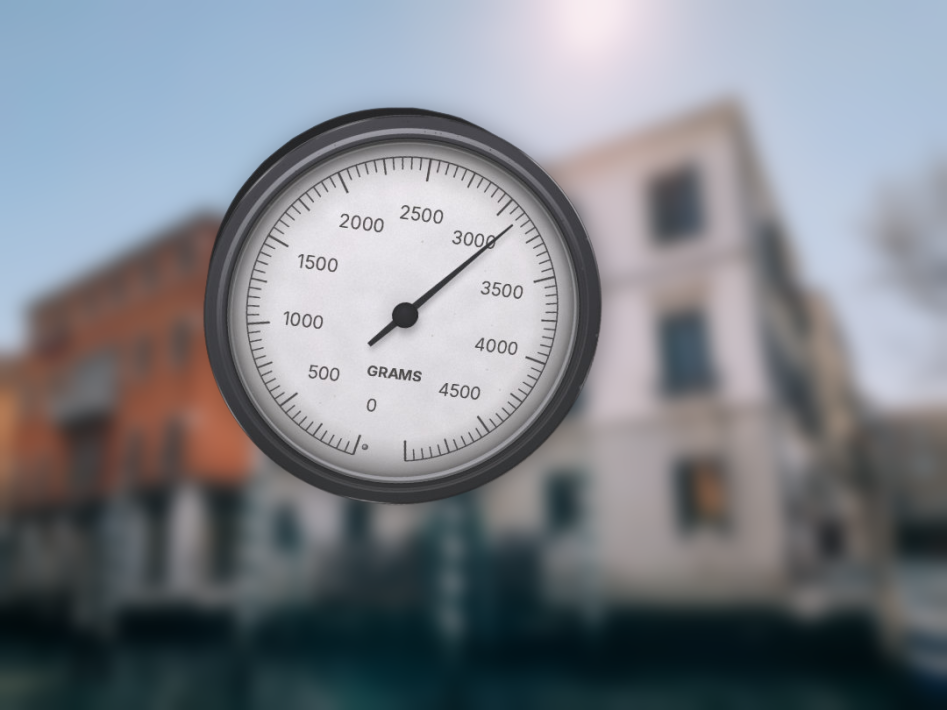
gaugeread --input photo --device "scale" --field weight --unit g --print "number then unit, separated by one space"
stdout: 3100 g
